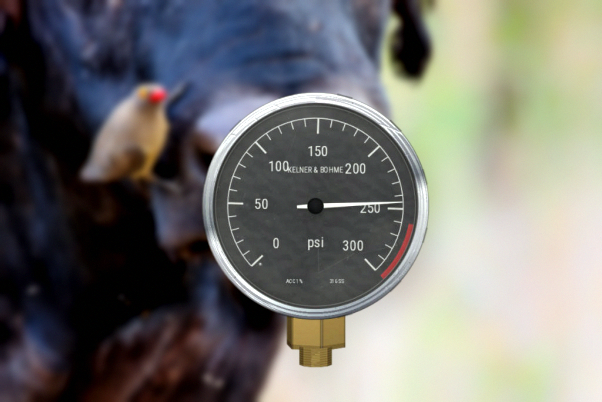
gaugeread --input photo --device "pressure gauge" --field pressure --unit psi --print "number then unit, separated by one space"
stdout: 245 psi
